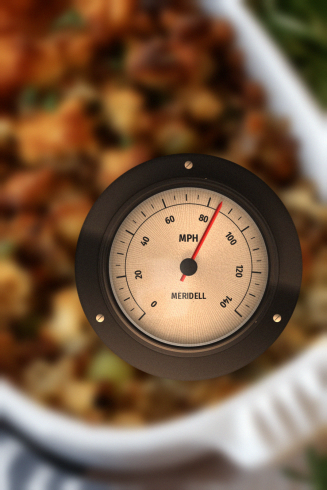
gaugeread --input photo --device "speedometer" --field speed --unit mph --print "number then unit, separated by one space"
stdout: 85 mph
